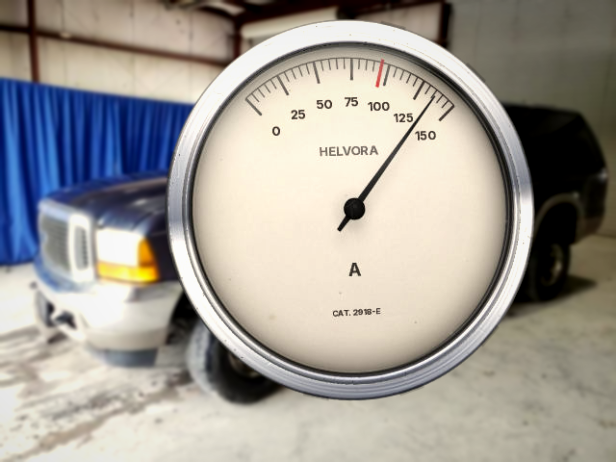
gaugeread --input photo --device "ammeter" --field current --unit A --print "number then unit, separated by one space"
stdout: 135 A
